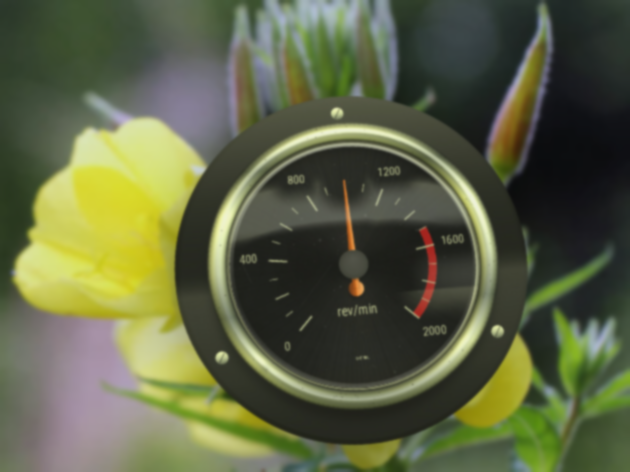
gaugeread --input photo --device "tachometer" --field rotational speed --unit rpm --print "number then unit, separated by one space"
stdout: 1000 rpm
